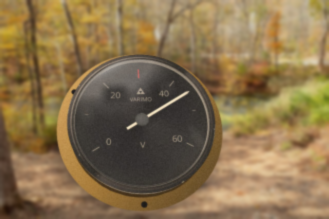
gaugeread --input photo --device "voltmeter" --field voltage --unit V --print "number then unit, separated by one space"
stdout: 45 V
